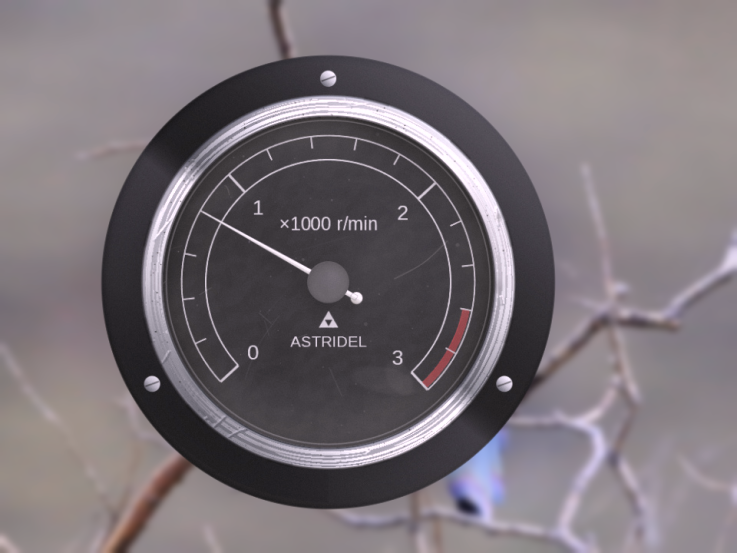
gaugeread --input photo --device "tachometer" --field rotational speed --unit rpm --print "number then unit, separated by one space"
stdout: 800 rpm
